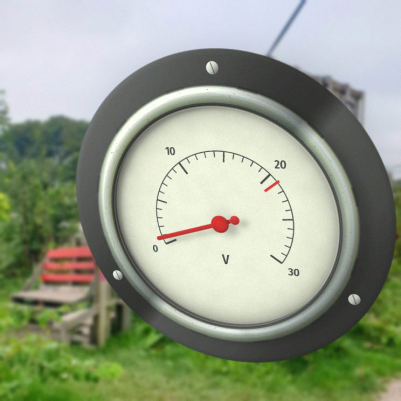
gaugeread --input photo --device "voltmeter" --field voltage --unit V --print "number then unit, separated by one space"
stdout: 1 V
